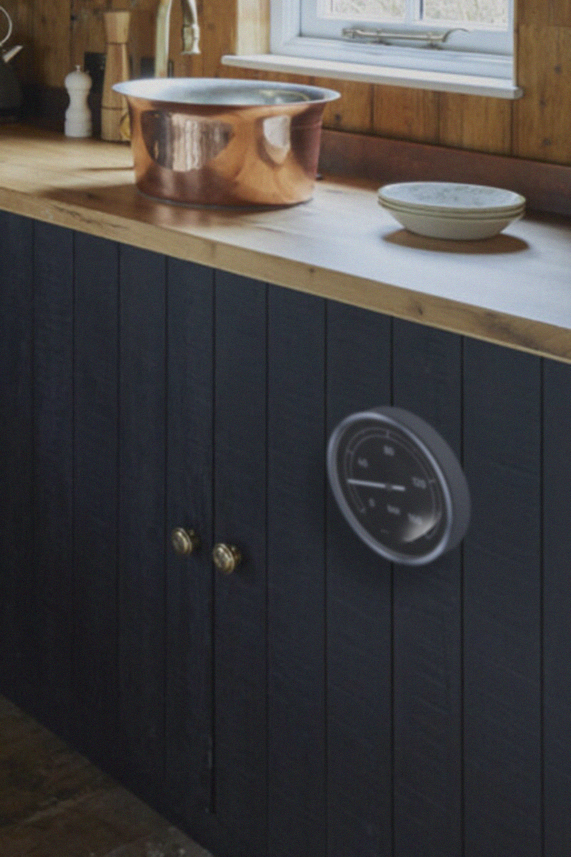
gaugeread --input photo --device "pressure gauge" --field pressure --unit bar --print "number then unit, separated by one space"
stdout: 20 bar
